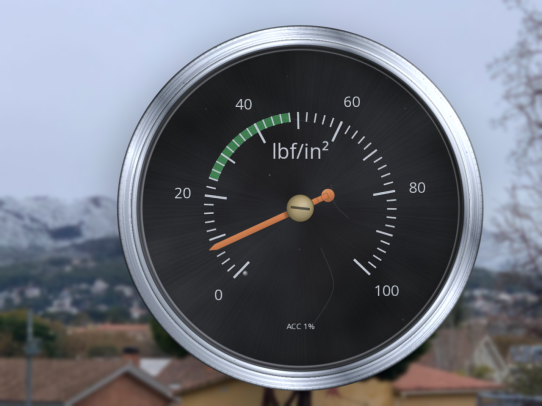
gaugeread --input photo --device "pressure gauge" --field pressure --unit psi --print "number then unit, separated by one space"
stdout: 8 psi
